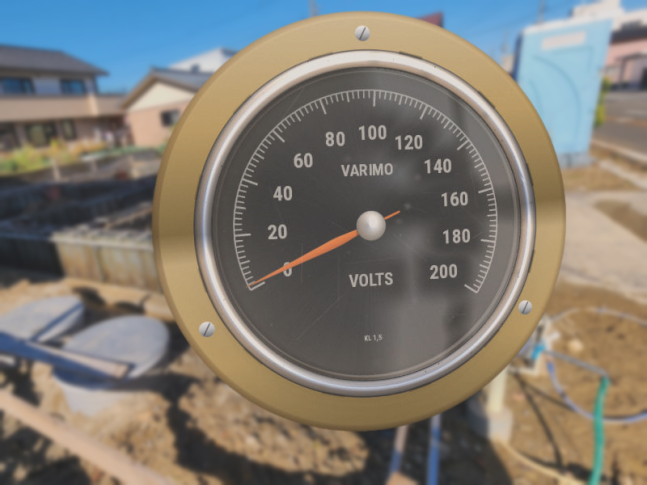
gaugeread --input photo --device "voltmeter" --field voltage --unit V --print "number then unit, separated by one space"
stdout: 2 V
